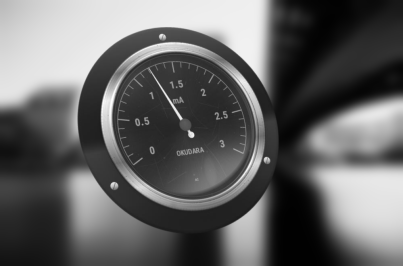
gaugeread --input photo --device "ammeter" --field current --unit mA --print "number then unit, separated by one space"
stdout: 1.2 mA
